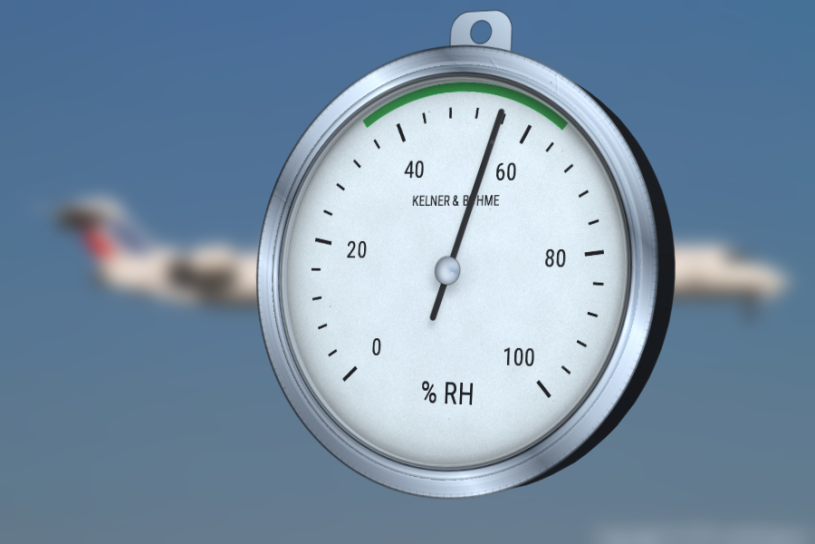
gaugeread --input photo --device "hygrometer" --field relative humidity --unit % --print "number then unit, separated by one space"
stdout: 56 %
